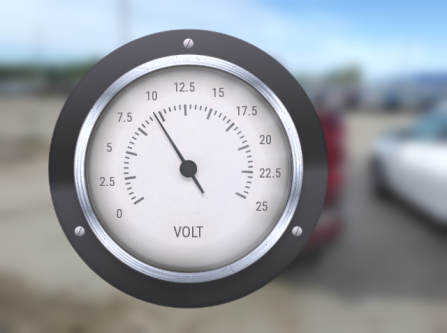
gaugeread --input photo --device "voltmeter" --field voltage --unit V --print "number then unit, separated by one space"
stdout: 9.5 V
